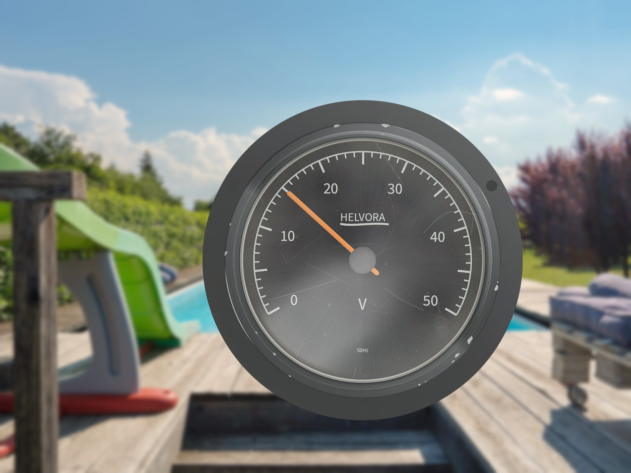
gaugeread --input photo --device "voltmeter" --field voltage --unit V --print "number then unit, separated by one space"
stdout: 15 V
